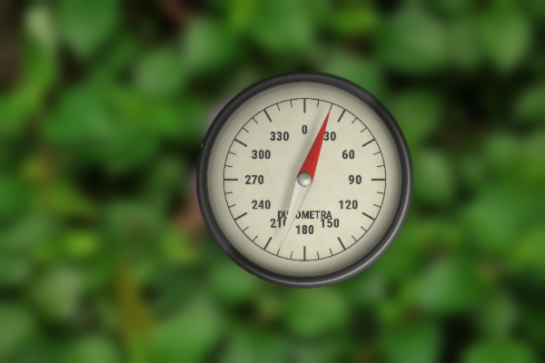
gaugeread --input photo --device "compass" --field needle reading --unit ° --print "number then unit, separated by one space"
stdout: 20 °
